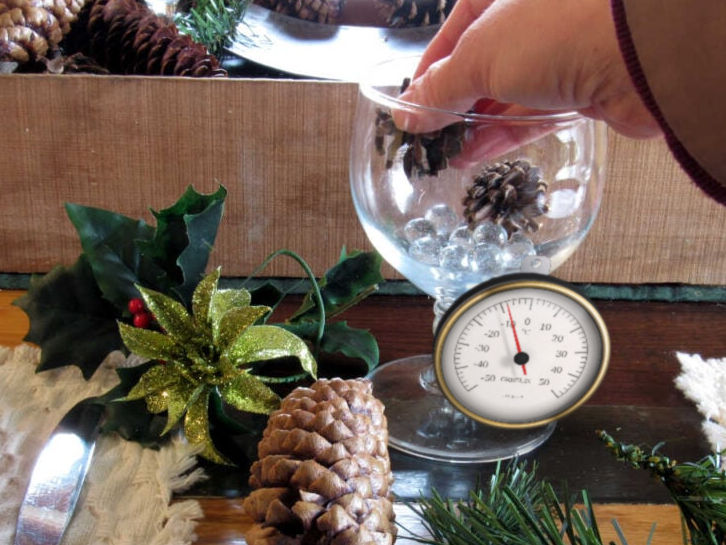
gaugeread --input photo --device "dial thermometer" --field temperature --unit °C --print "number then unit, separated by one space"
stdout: -8 °C
